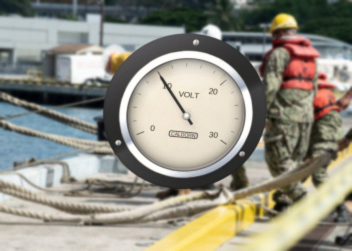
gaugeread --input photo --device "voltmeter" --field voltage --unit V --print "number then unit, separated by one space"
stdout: 10 V
